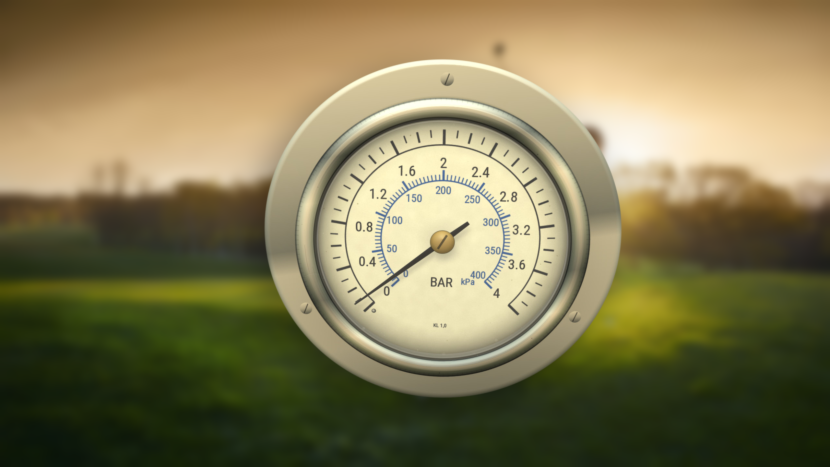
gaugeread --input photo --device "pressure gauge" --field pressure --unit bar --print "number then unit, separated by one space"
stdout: 0.1 bar
